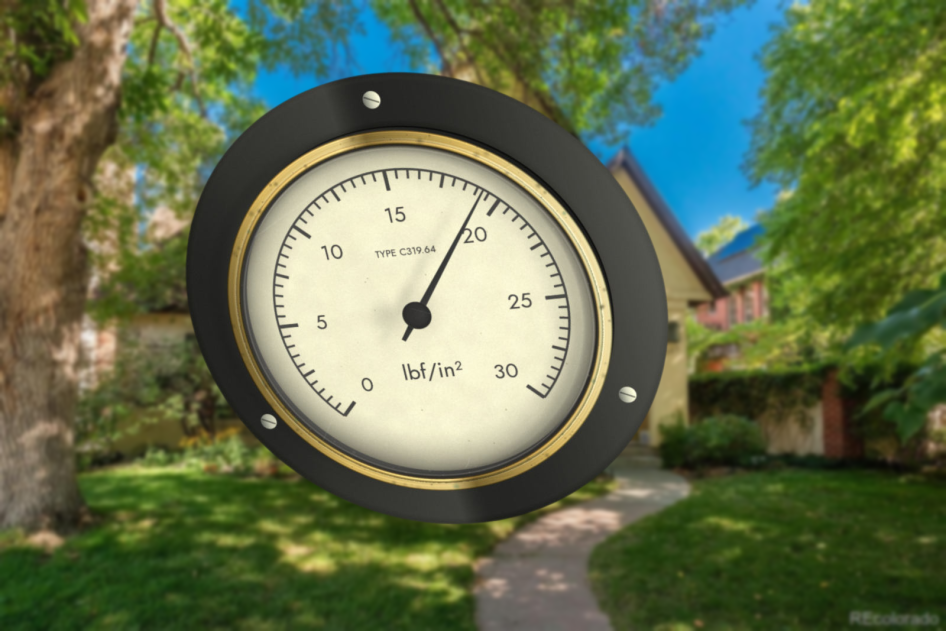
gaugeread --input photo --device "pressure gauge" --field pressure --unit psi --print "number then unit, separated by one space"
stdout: 19.25 psi
